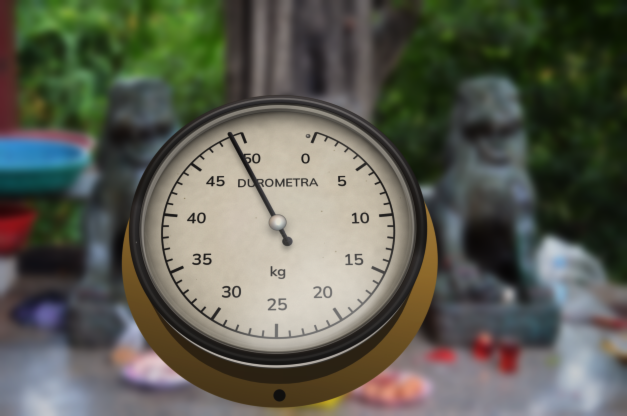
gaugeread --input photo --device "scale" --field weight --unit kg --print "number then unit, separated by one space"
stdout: 49 kg
